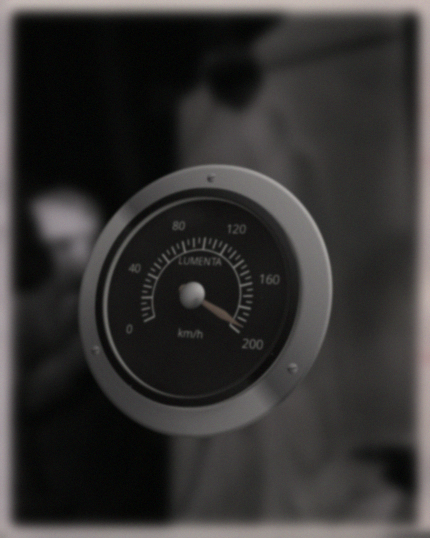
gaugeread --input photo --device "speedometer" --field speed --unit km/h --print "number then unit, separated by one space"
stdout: 195 km/h
